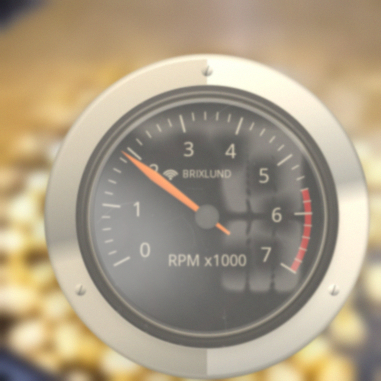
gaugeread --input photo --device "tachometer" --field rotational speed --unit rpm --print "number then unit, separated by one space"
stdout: 1900 rpm
